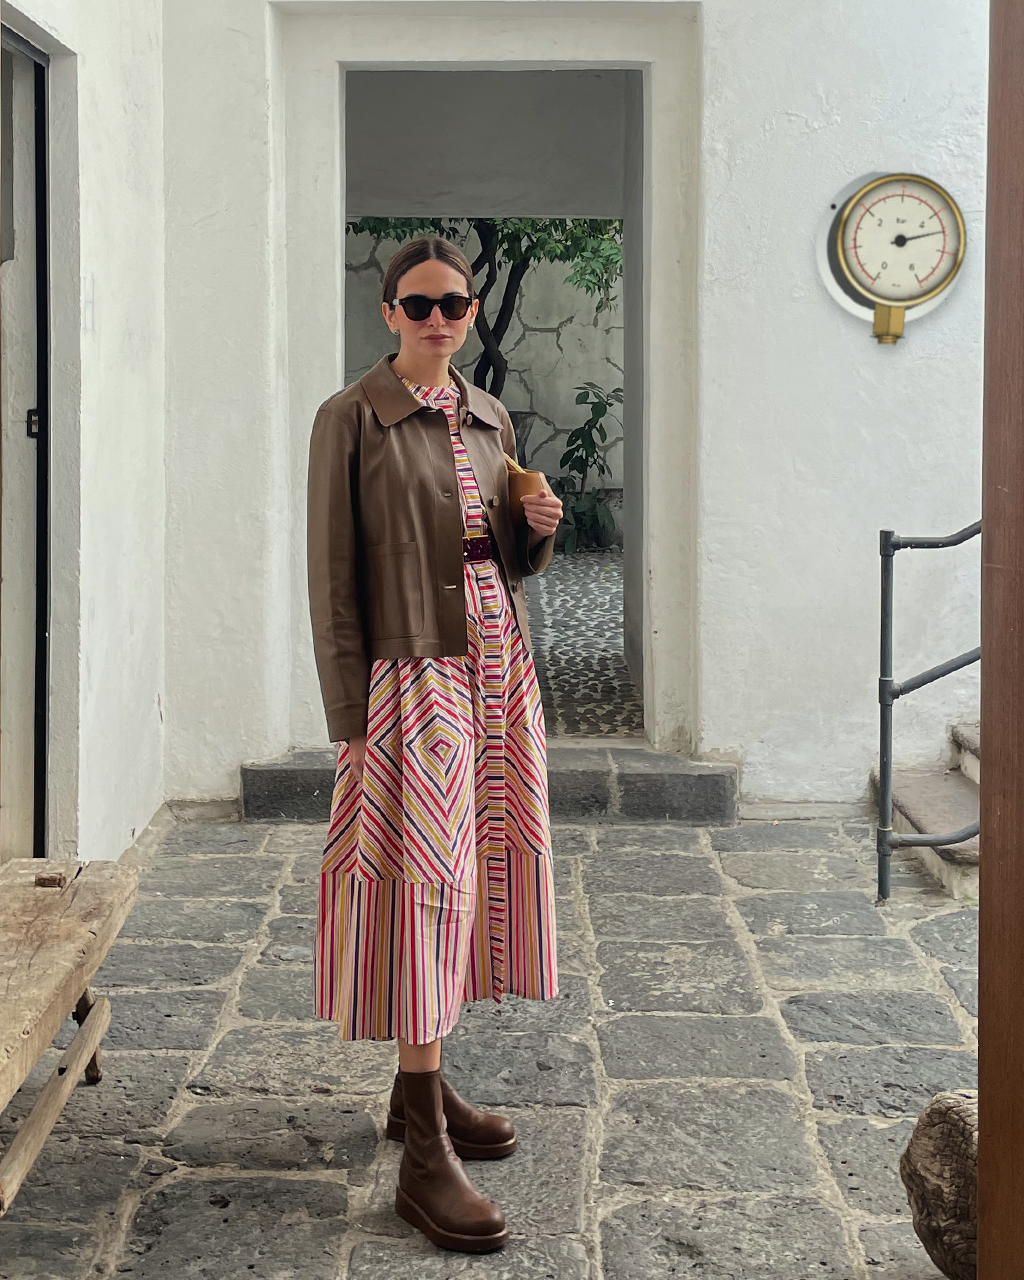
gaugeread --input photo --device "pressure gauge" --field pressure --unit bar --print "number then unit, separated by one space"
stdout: 4.5 bar
